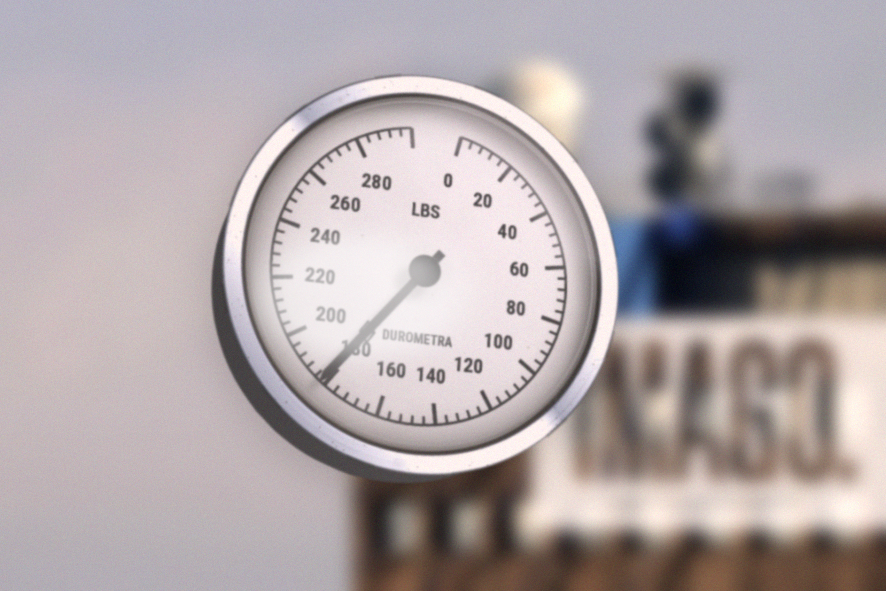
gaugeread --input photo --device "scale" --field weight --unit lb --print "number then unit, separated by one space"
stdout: 182 lb
